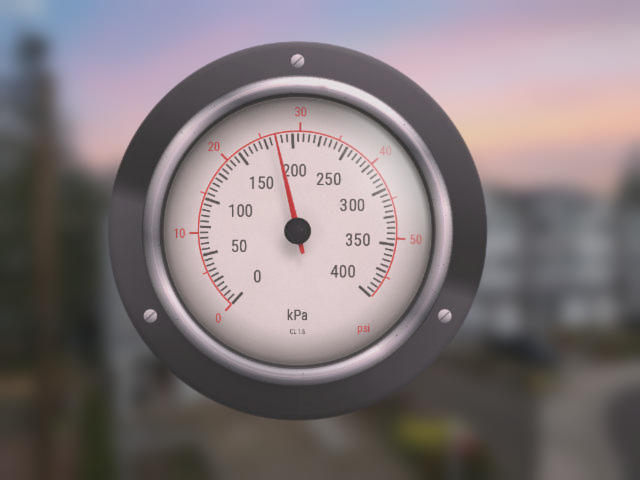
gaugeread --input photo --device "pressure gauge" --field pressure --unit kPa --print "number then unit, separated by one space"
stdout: 185 kPa
